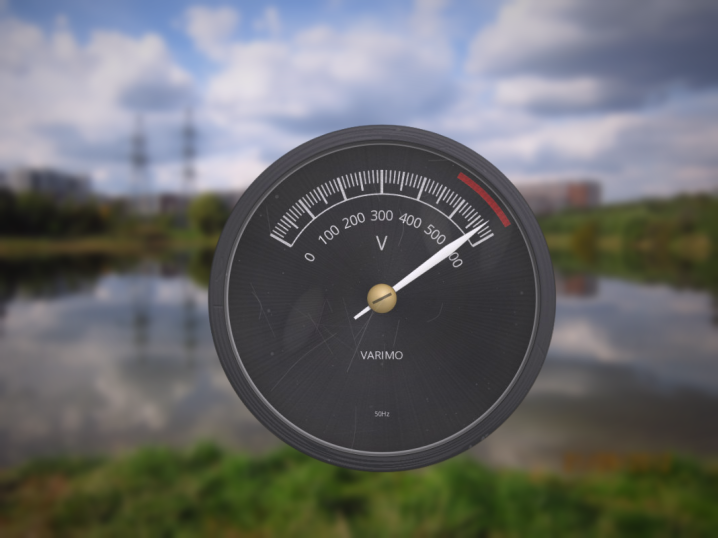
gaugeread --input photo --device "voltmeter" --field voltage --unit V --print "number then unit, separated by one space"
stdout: 570 V
